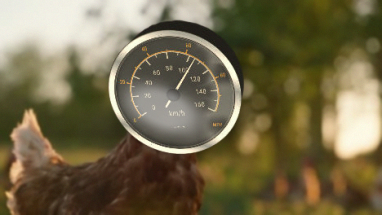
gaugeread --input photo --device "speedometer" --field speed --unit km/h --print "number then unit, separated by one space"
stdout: 105 km/h
